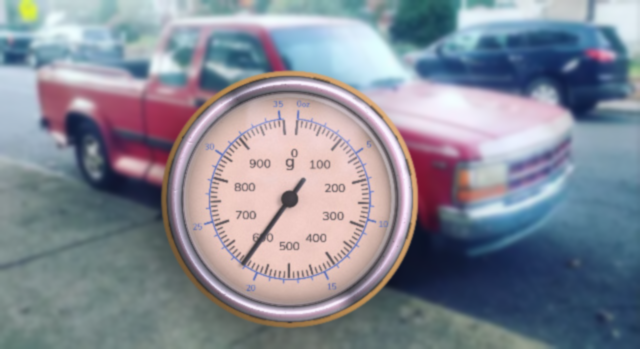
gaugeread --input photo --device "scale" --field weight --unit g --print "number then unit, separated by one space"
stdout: 600 g
